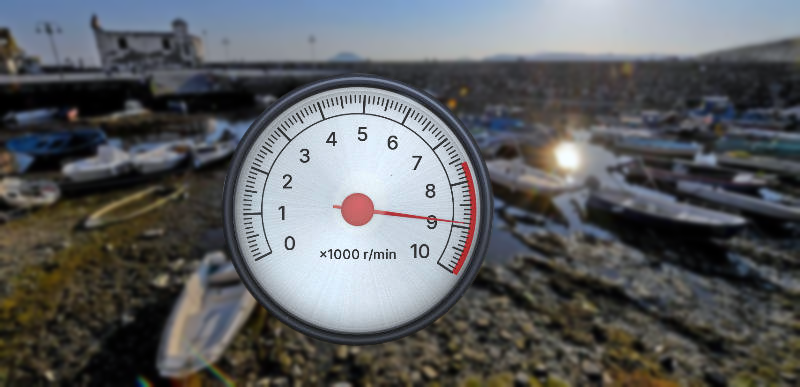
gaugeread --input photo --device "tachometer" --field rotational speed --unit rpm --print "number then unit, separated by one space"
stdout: 8900 rpm
